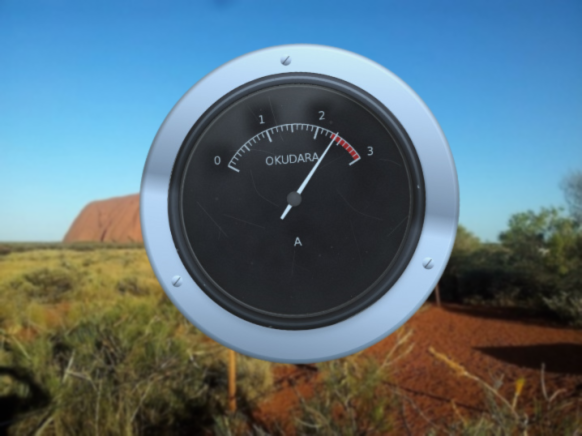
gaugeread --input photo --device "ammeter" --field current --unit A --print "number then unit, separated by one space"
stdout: 2.4 A
